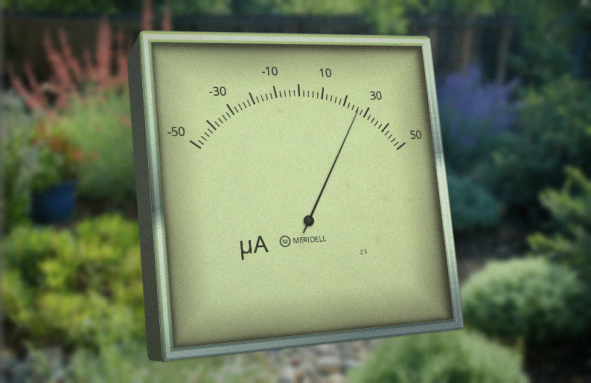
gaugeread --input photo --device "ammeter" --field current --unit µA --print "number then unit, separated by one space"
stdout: 26 µA
